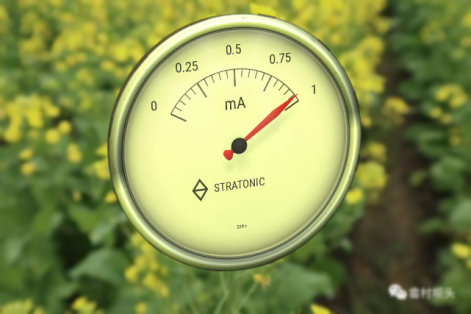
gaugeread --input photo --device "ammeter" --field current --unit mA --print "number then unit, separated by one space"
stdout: 0.95 mA
